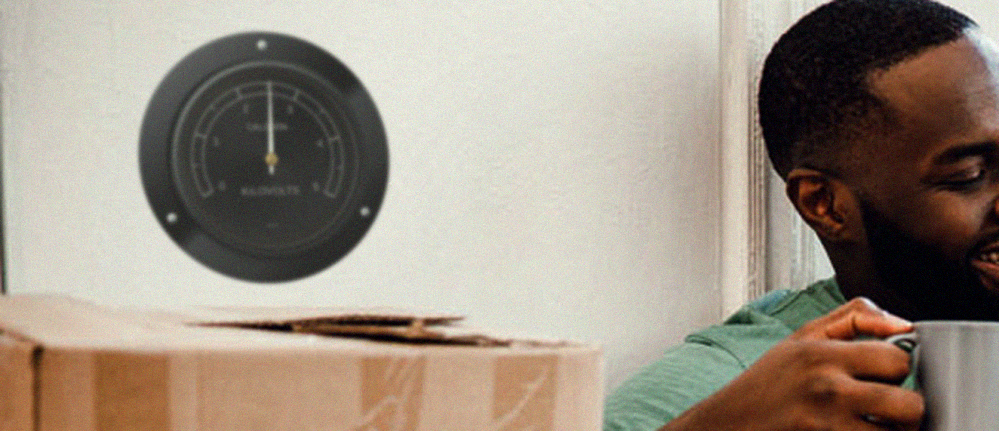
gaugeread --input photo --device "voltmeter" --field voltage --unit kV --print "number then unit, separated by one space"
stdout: 2.5 kV
